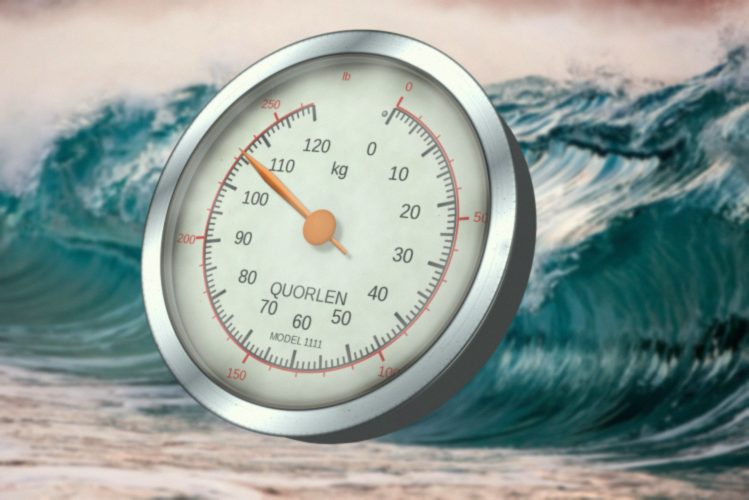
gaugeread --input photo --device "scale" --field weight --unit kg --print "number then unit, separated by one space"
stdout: 106 kg
